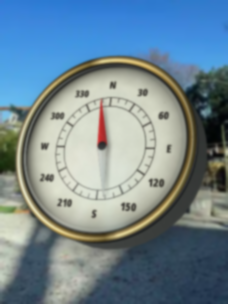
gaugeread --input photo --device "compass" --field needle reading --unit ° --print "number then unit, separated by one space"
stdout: 350 °
